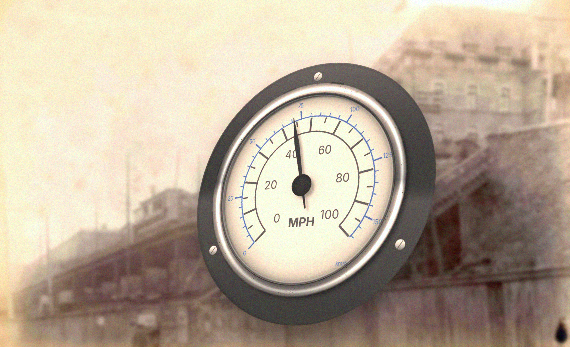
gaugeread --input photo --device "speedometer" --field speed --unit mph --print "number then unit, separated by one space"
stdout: 45 mph
